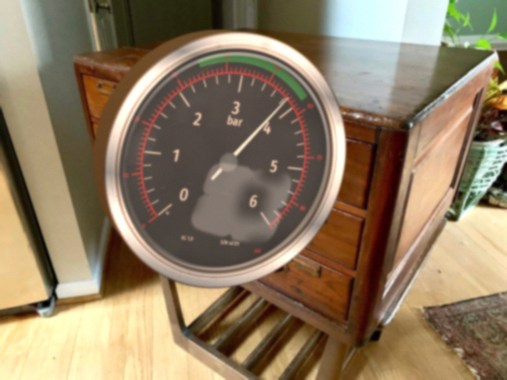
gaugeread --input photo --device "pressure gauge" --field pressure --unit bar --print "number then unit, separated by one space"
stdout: 3.8 bar
